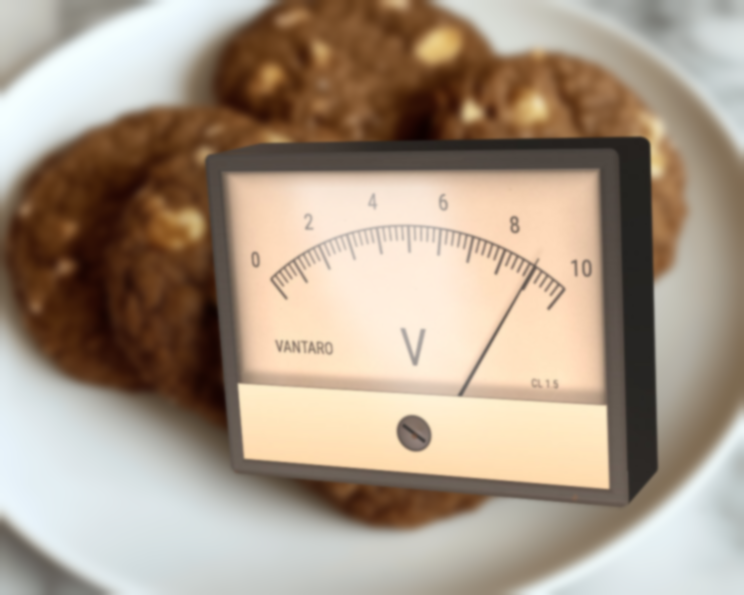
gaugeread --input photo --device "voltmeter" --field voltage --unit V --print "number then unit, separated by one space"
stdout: 9 V
